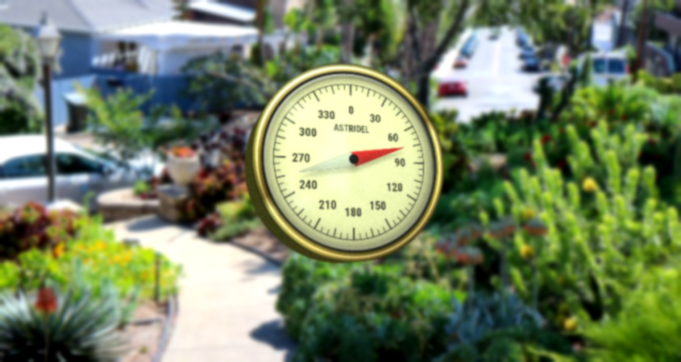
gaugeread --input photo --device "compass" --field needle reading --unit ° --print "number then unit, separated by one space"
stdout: 75 °
